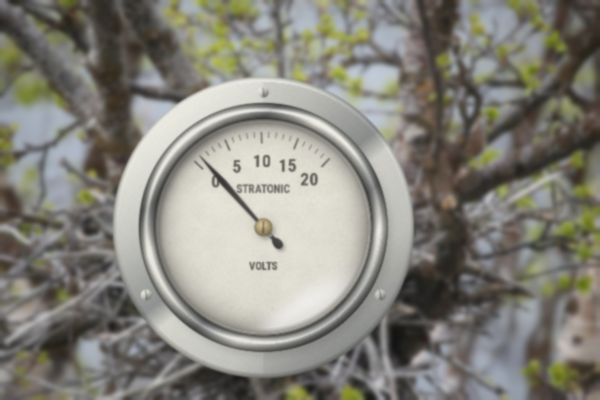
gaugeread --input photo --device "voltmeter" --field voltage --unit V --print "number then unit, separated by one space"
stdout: 1 V
